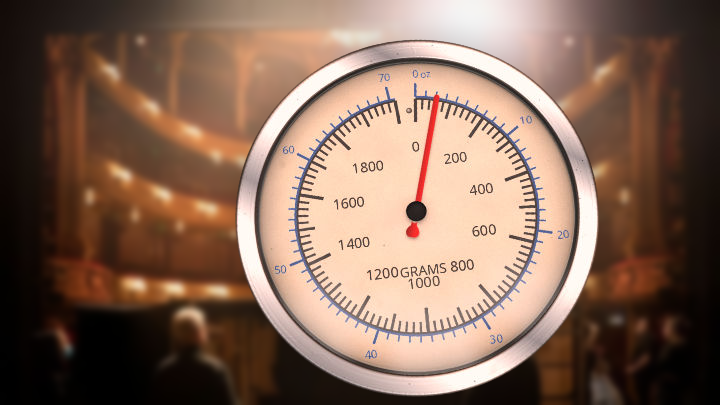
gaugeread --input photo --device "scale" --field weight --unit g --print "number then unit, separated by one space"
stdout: 60 g
